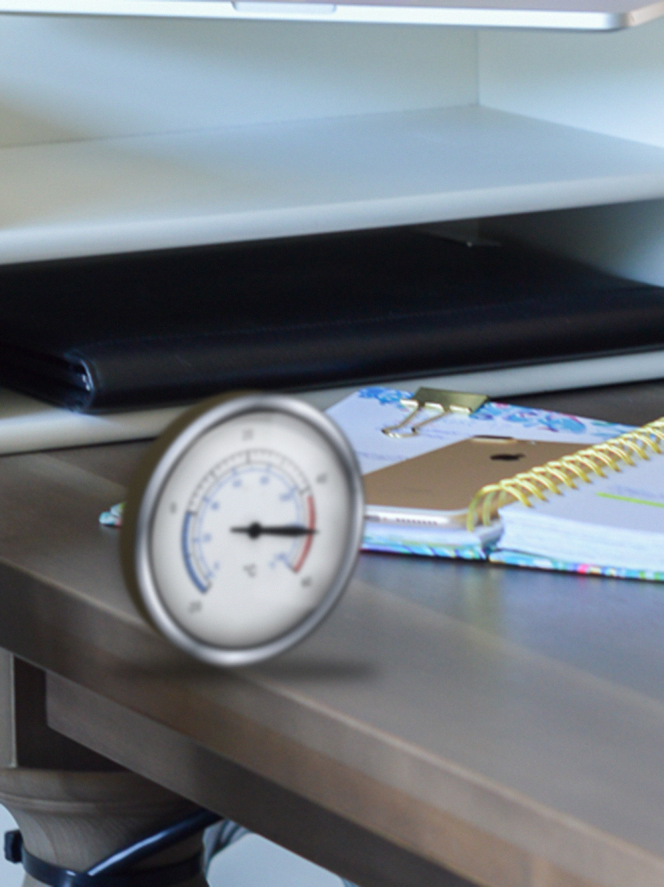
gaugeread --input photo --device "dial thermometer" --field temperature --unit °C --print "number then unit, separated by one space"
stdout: 50 °C
